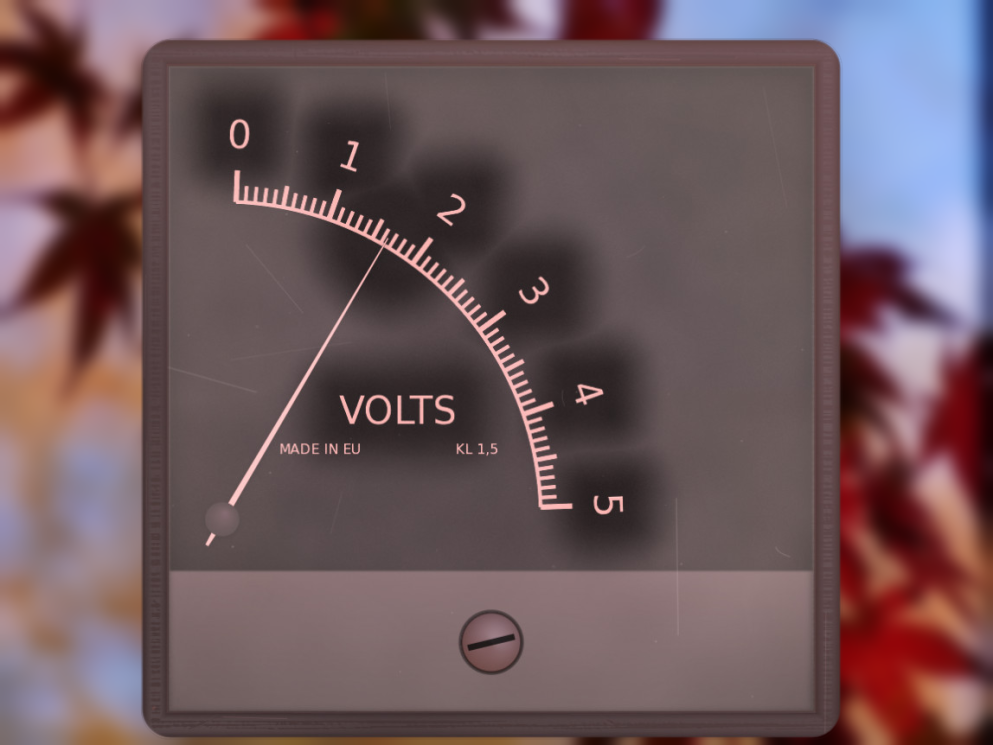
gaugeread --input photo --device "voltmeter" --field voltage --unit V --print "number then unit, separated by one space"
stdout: 1.65 V
